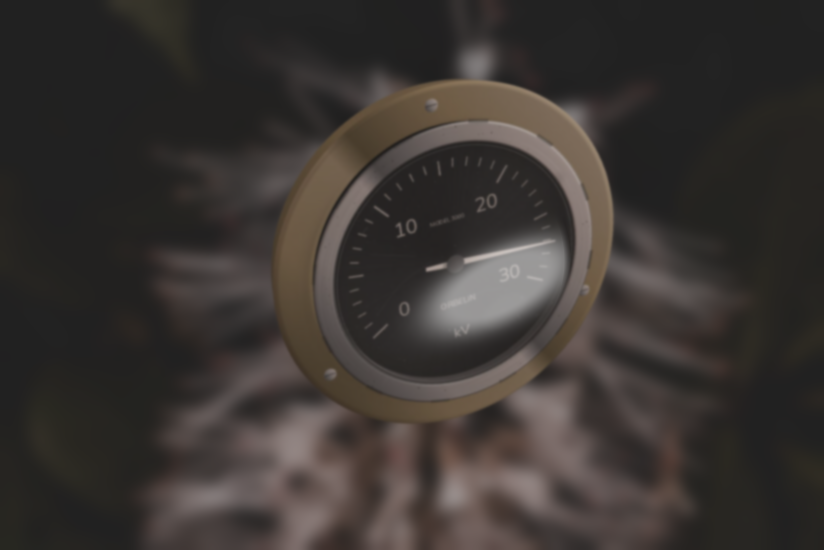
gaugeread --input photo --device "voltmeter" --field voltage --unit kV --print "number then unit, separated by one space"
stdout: 27 kV
